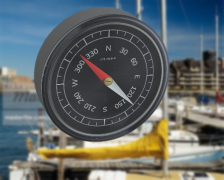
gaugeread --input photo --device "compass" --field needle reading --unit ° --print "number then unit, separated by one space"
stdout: 315 °
